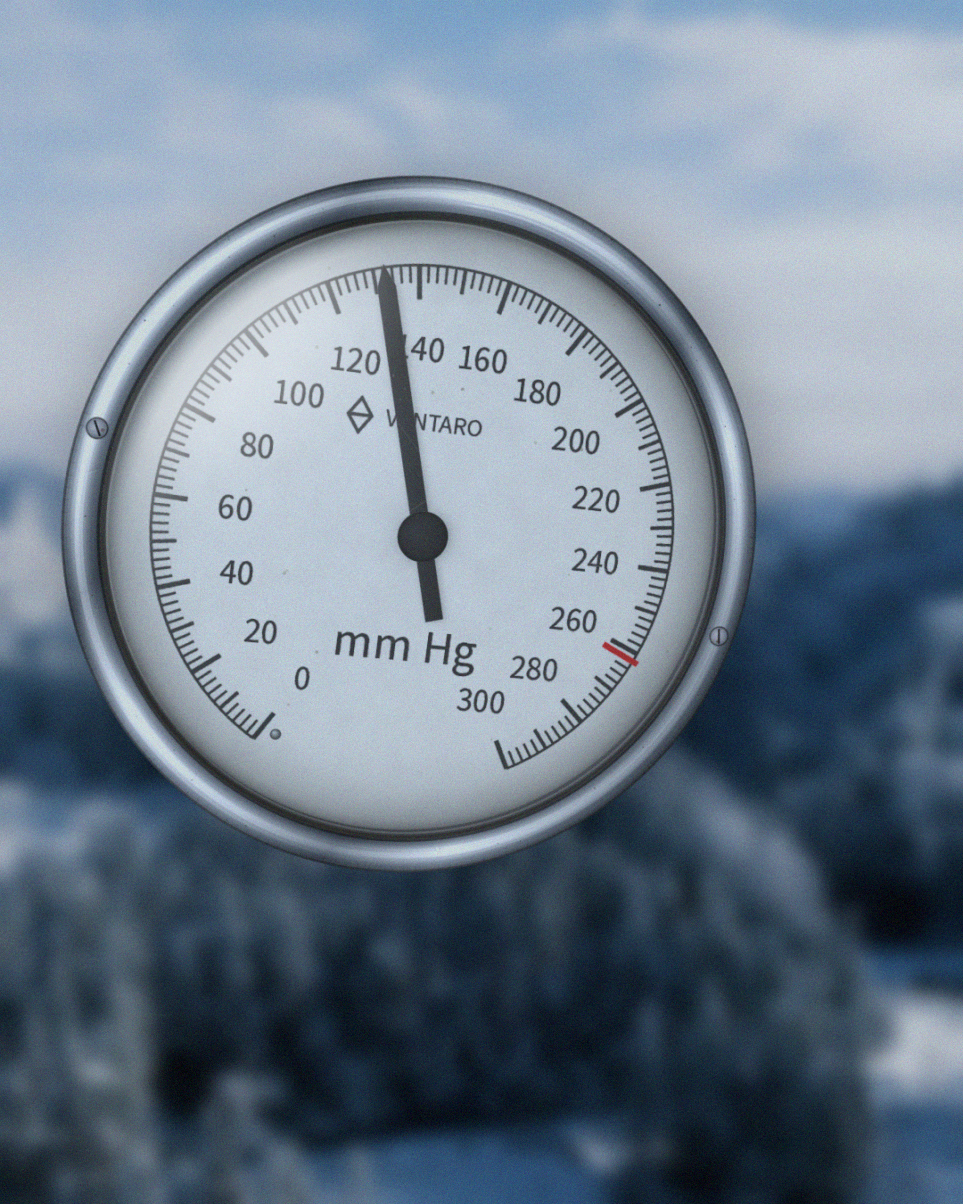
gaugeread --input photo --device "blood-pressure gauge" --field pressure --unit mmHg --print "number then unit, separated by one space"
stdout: 132 mmHg
